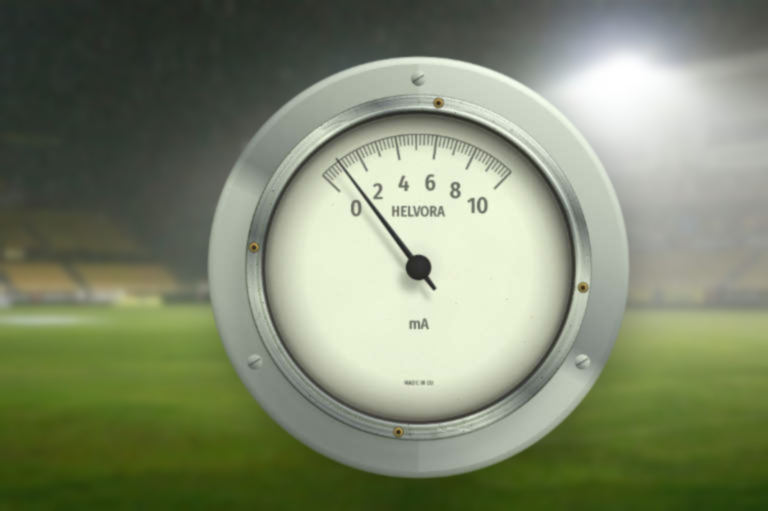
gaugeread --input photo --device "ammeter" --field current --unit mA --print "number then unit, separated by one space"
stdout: 1 mA
